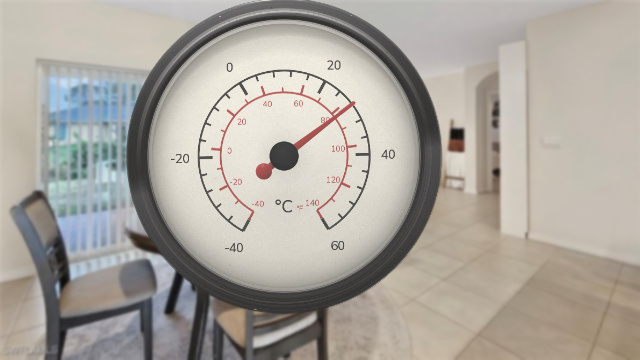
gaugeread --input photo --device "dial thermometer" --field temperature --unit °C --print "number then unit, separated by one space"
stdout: 28 °C
